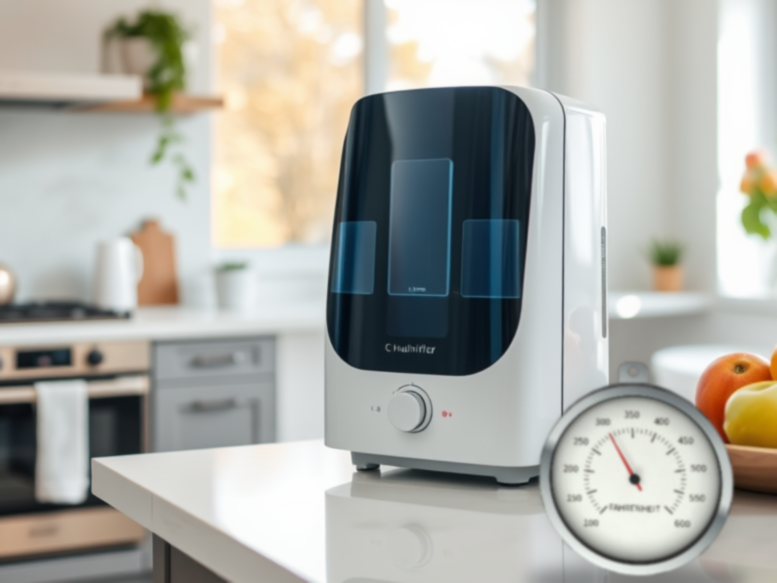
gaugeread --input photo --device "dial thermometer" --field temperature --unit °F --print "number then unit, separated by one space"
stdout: 300 °F
